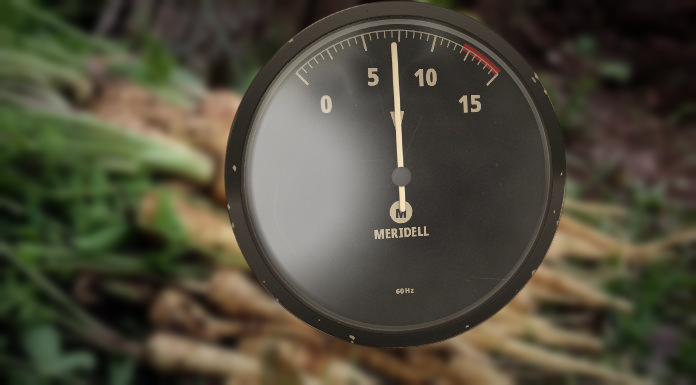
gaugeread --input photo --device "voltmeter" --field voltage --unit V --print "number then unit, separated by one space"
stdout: 7 V
